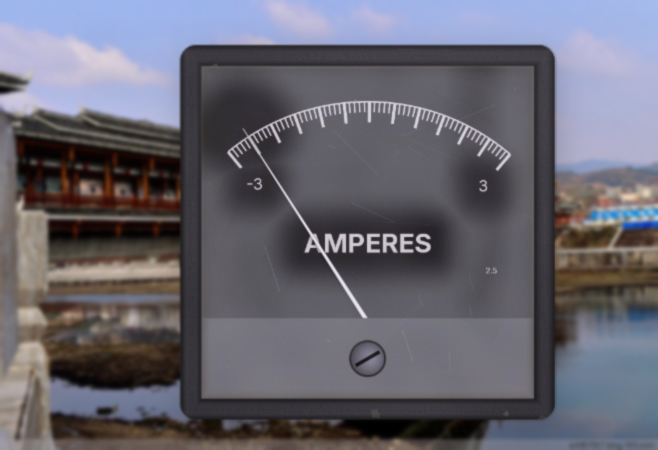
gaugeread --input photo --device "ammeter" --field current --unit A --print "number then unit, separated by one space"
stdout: -2.5 A
